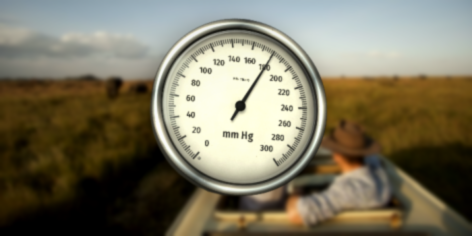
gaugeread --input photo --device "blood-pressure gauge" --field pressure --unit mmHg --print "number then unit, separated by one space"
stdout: 180 mmHg
